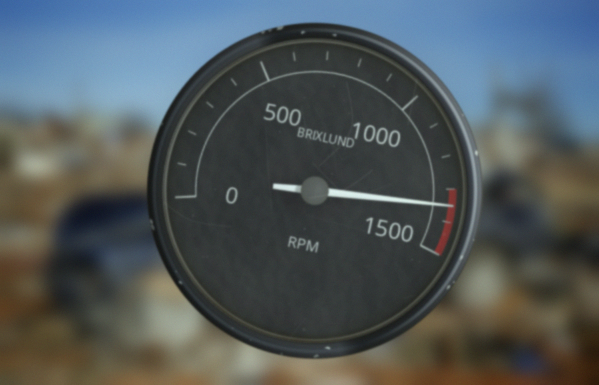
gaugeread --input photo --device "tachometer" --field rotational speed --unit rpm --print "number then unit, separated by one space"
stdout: 1350 rpm
